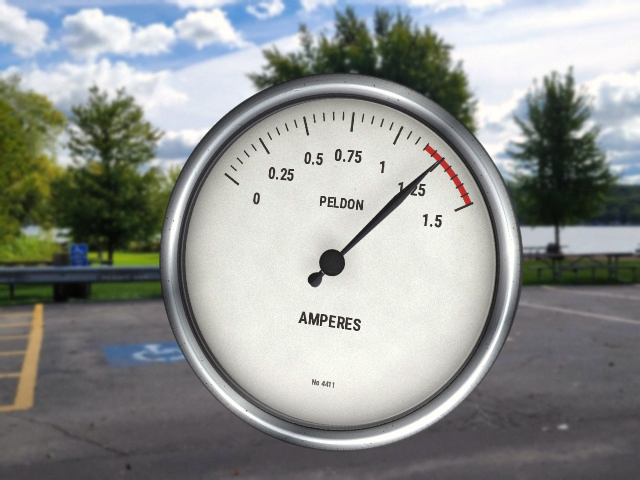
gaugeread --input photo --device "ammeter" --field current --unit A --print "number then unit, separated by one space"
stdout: 1.25 A
